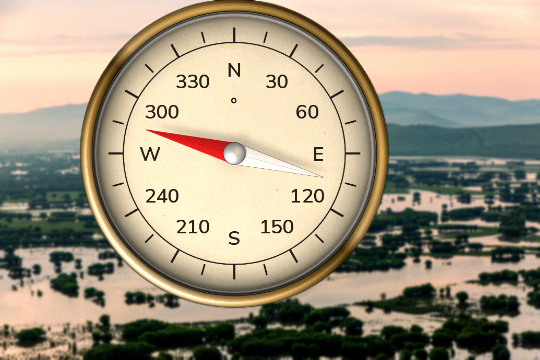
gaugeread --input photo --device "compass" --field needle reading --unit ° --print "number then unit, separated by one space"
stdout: 285 °
